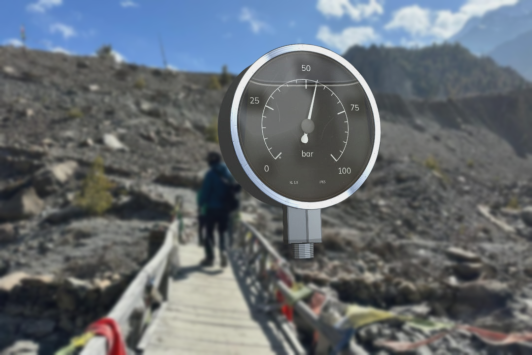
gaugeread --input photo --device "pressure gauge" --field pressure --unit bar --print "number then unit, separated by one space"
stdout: 55 bar
